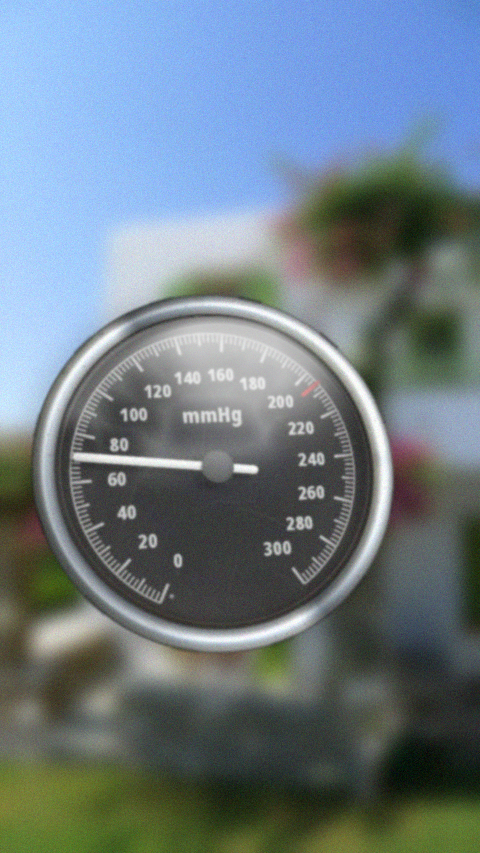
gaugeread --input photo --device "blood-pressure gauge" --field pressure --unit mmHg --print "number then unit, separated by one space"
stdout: 70 mmHg
